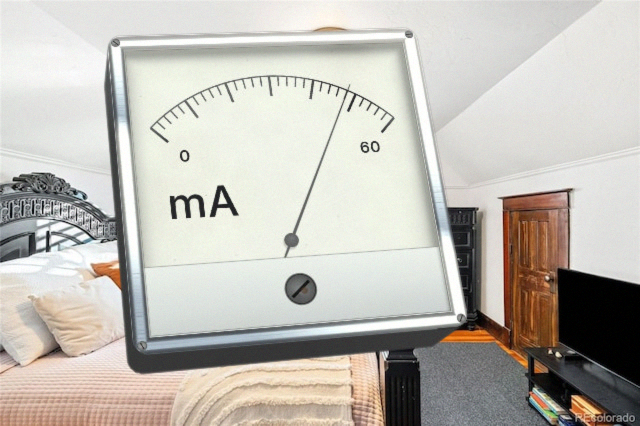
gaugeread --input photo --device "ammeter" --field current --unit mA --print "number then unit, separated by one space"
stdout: 48 mA
